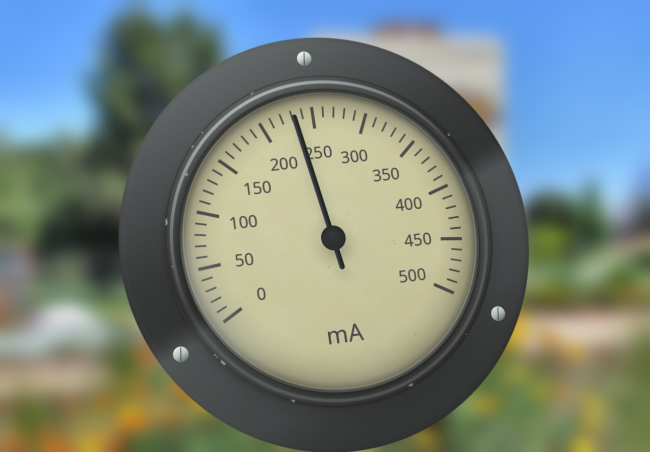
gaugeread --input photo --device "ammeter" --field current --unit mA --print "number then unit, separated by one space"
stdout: 230 mA
